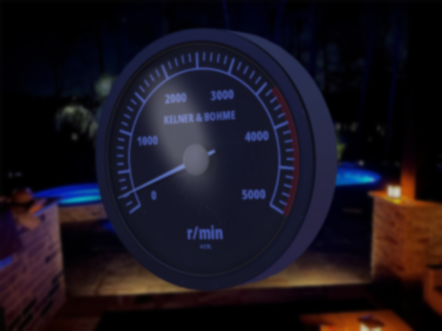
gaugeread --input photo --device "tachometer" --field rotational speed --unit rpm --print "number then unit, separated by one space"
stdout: 200 rpm
